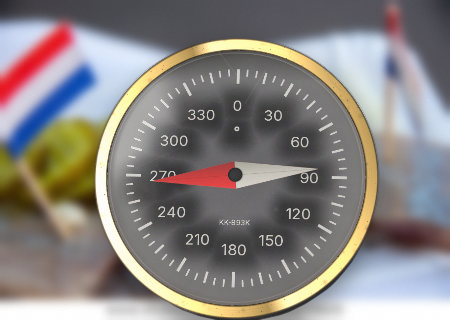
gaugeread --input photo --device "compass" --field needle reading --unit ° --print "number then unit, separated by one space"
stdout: 265 °
